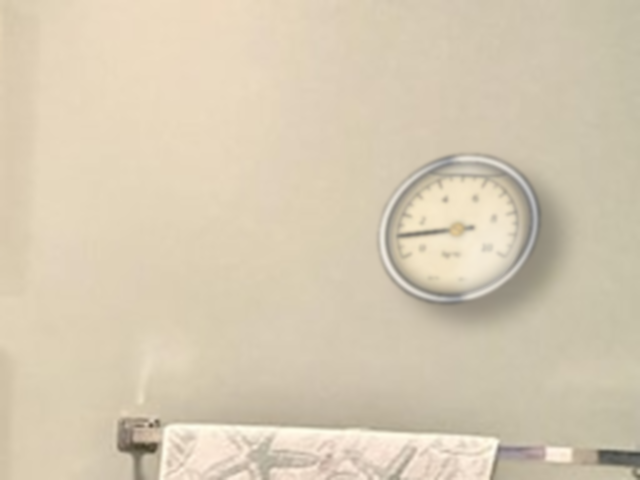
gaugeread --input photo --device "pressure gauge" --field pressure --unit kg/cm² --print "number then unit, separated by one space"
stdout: 1 kg/cm²
